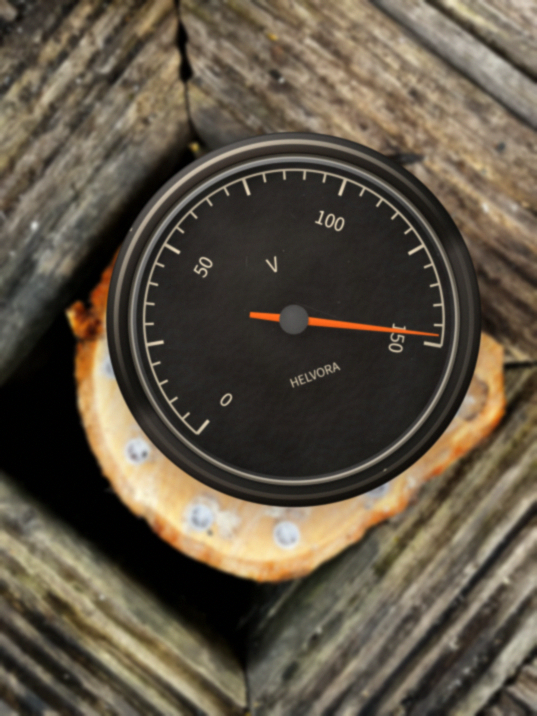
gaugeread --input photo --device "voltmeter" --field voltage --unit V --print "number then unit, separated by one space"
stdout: 147.5 V
